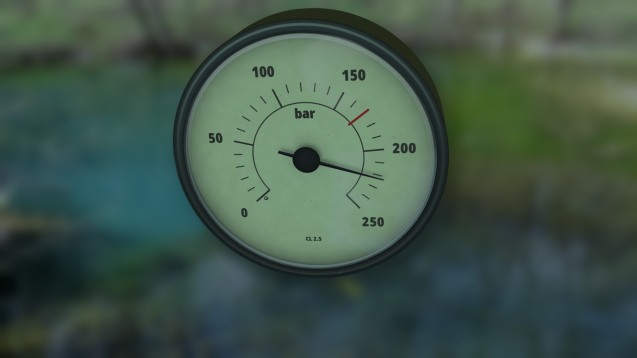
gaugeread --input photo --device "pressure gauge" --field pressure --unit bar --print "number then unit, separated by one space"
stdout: 220 bar
